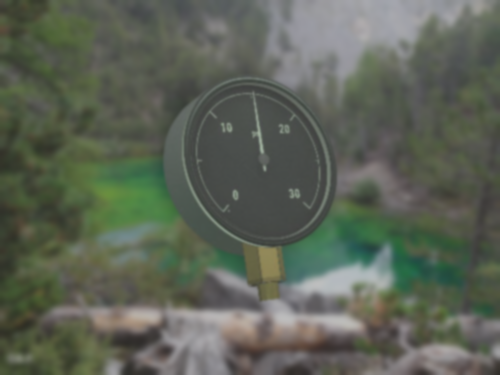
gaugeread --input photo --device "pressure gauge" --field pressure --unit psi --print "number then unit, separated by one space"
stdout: 15 psi
